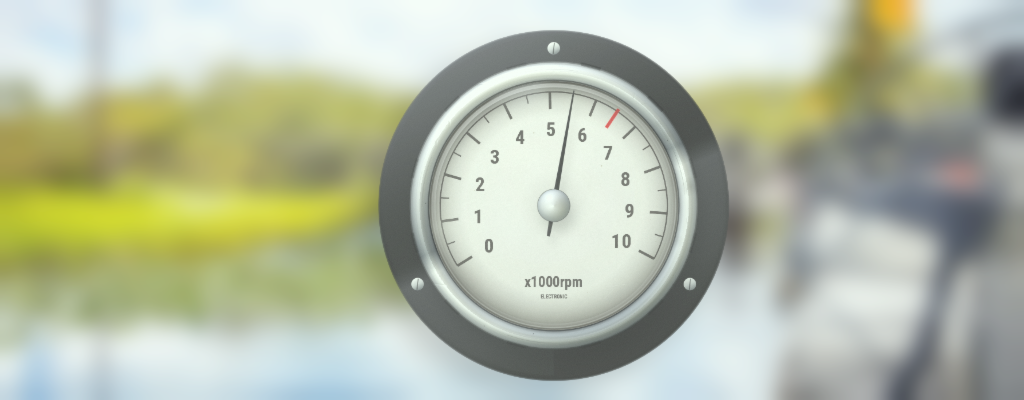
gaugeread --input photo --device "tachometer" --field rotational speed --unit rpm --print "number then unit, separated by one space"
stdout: 5500 rpm
